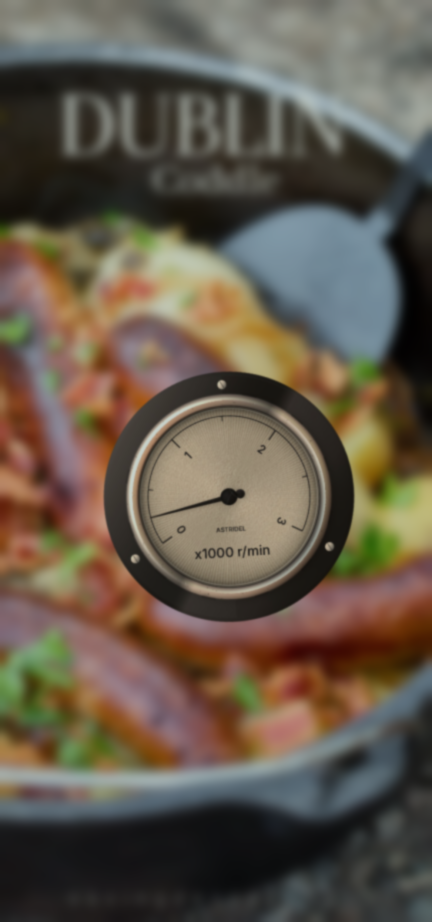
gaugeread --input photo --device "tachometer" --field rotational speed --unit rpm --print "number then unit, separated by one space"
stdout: 250 rpm
